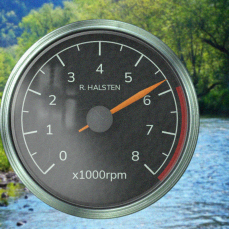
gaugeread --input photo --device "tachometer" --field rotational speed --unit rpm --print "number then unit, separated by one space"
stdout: 5750 rpm
